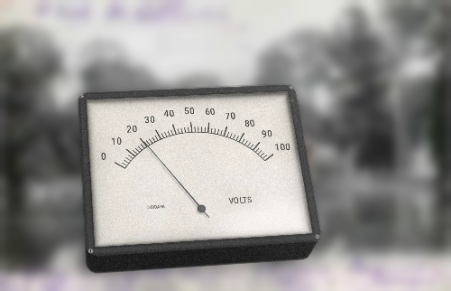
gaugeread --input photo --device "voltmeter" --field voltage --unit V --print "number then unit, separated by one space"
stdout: 20 V
